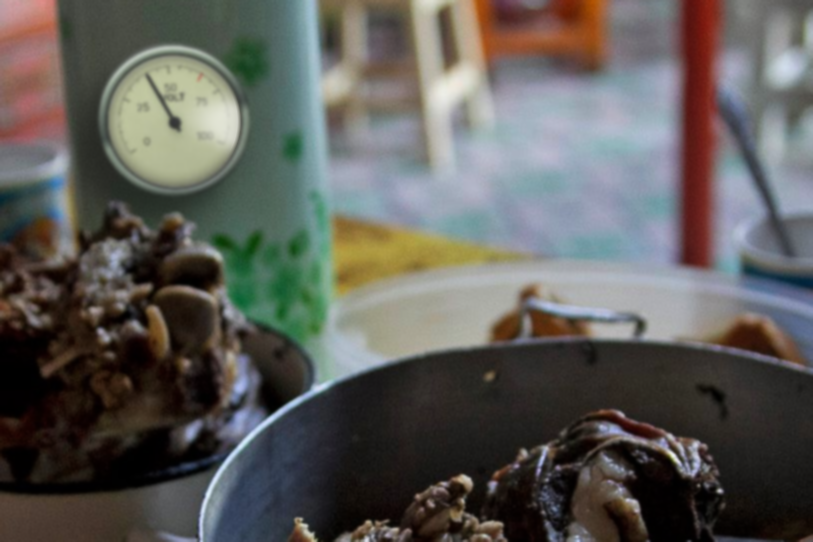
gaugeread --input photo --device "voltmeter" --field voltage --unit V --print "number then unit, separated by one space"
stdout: 40 V
